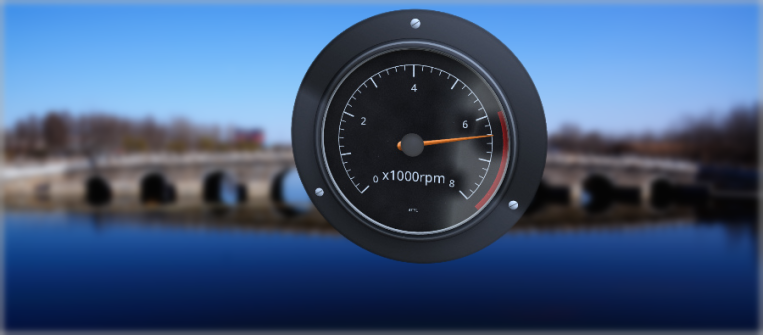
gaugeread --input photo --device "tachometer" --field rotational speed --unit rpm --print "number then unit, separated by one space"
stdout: 6400 rpm
